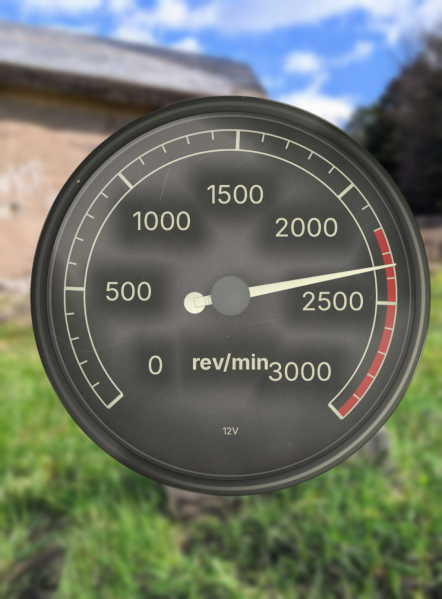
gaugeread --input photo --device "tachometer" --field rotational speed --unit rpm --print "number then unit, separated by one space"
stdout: 2350 rpm
